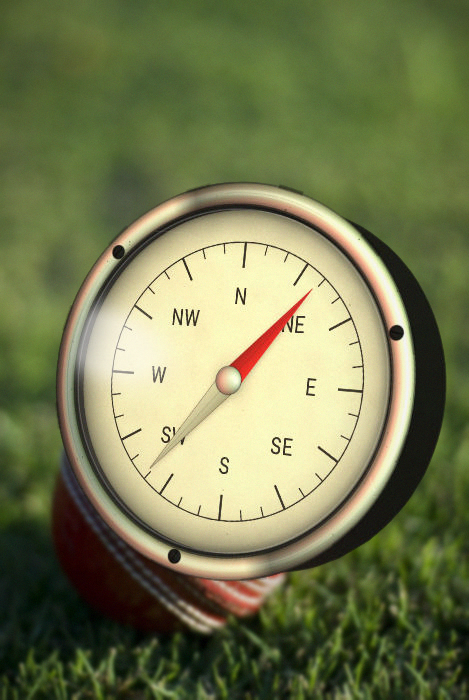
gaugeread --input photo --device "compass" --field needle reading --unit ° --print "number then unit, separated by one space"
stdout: 40 °
